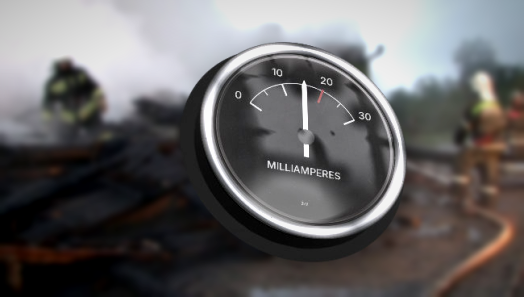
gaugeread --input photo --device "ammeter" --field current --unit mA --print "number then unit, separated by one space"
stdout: 15 mA
